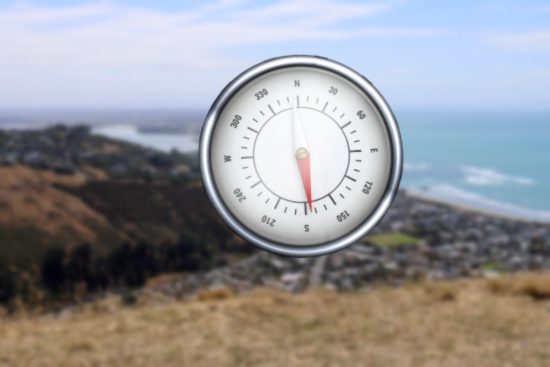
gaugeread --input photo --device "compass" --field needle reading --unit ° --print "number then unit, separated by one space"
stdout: 175 °
